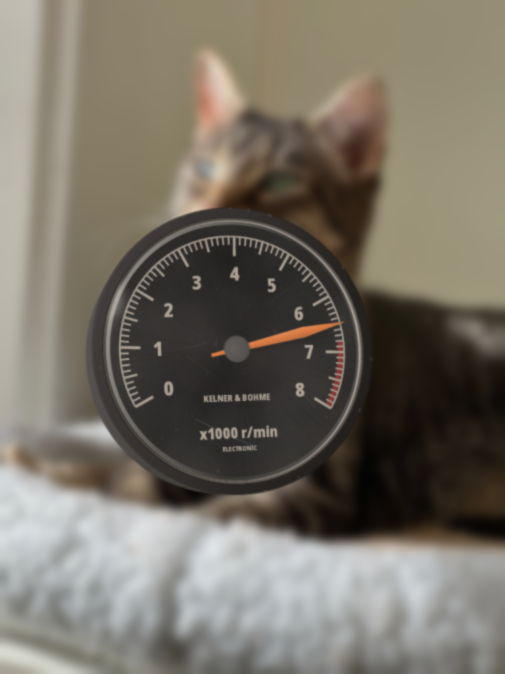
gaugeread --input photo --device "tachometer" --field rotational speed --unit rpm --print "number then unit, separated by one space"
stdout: 6500 rpm
